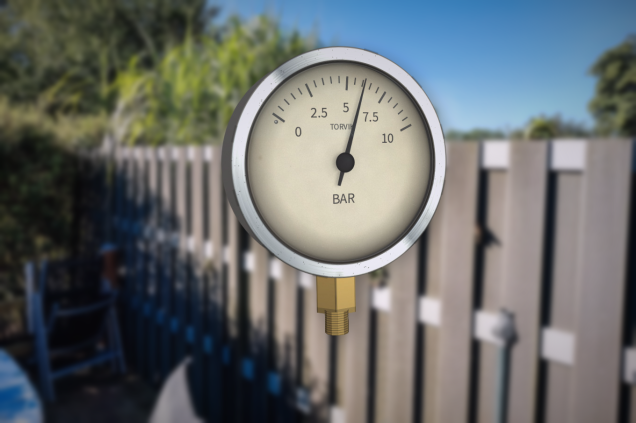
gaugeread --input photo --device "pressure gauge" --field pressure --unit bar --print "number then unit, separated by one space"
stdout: 6 bar
